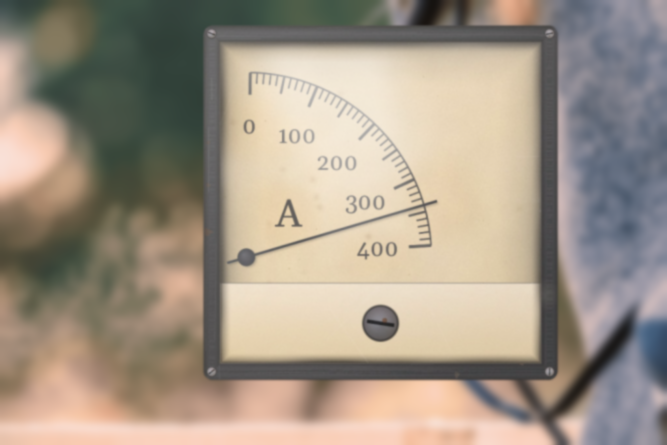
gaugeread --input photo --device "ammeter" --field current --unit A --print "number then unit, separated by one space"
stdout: 340 A
